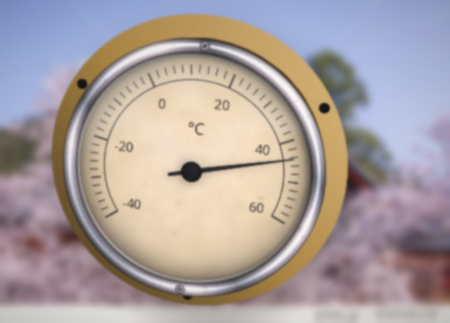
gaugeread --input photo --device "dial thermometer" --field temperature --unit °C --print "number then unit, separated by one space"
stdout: 44 °C
